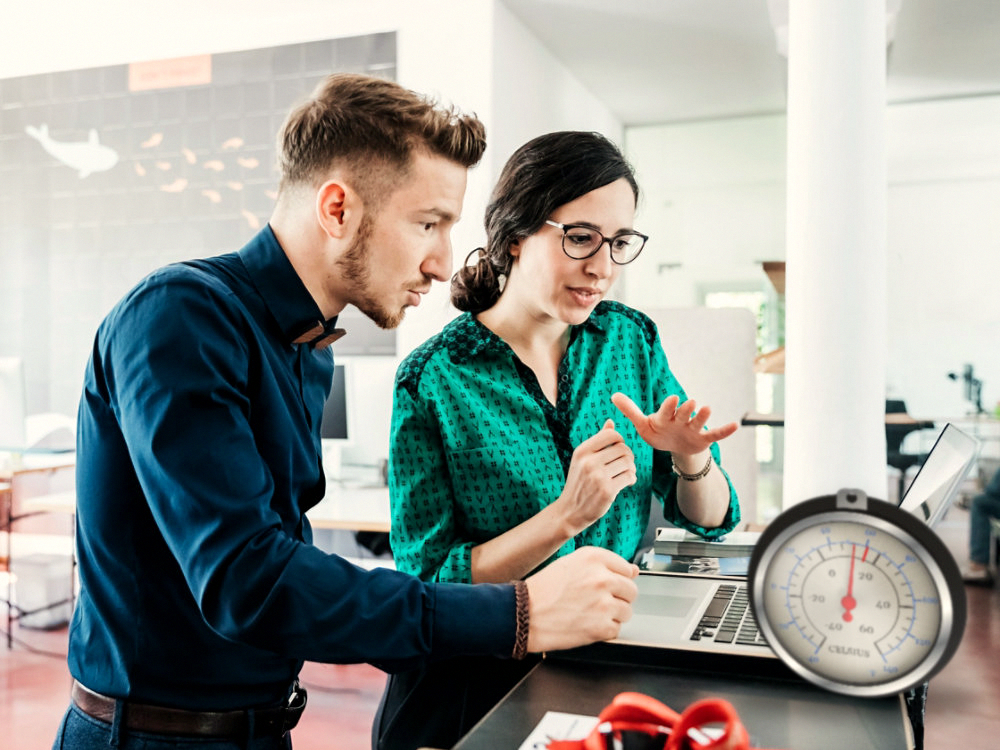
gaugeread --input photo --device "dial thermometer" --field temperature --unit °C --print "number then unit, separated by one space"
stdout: 12 °C
